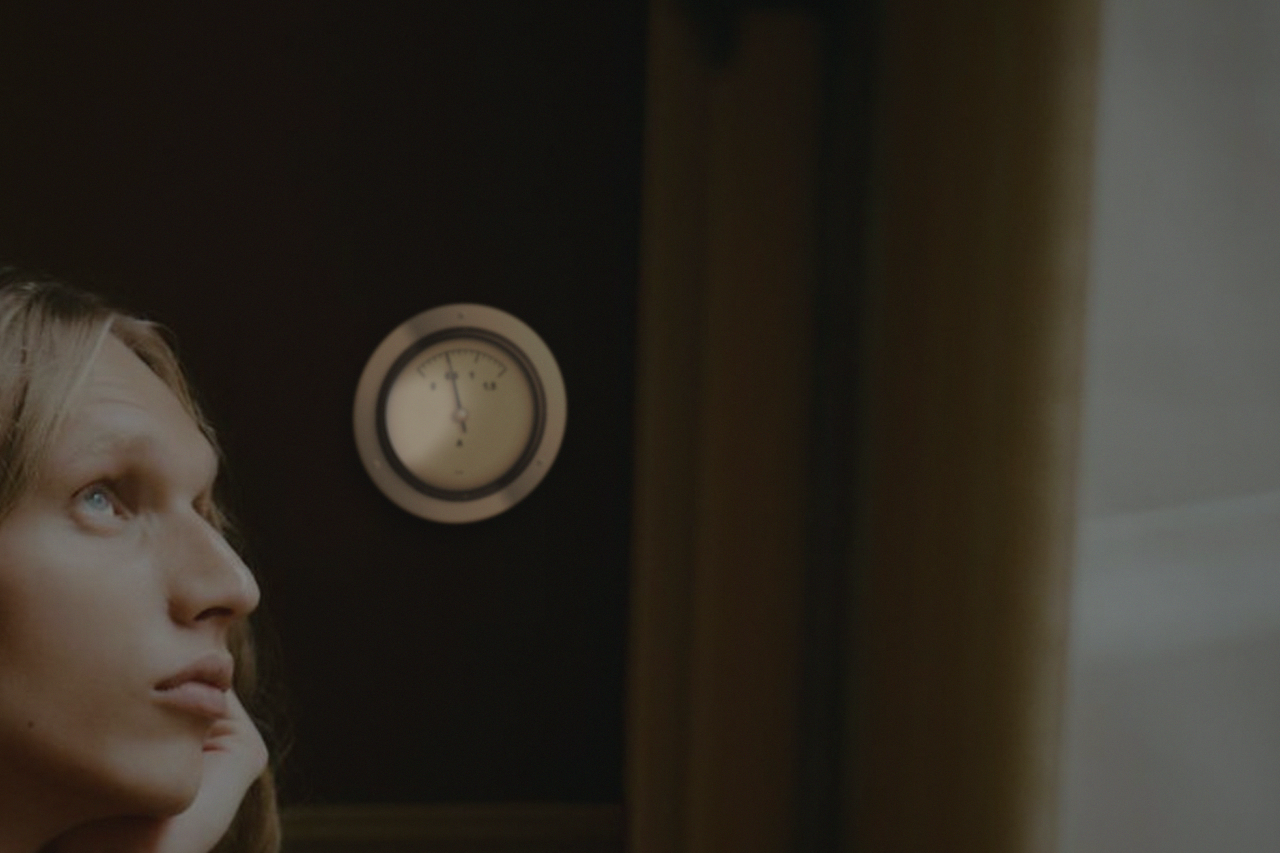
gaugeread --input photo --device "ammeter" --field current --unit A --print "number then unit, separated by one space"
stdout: 0.5 A
